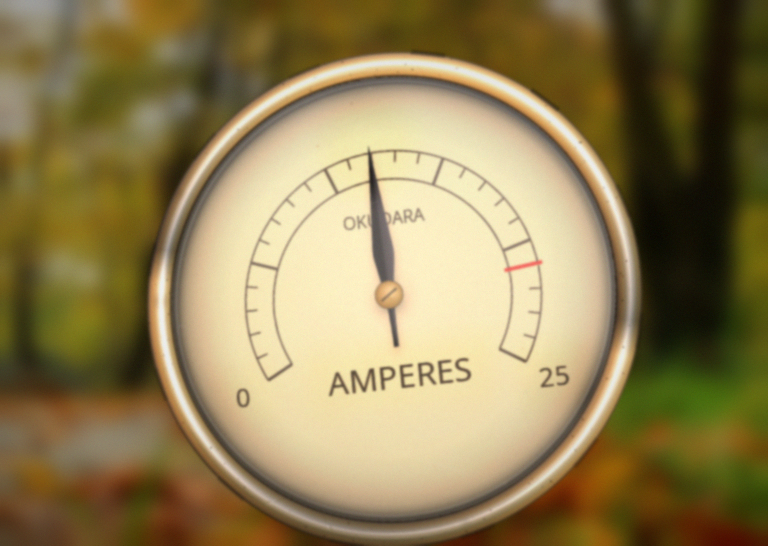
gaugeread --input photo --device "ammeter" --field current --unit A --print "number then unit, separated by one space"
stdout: 12 A
